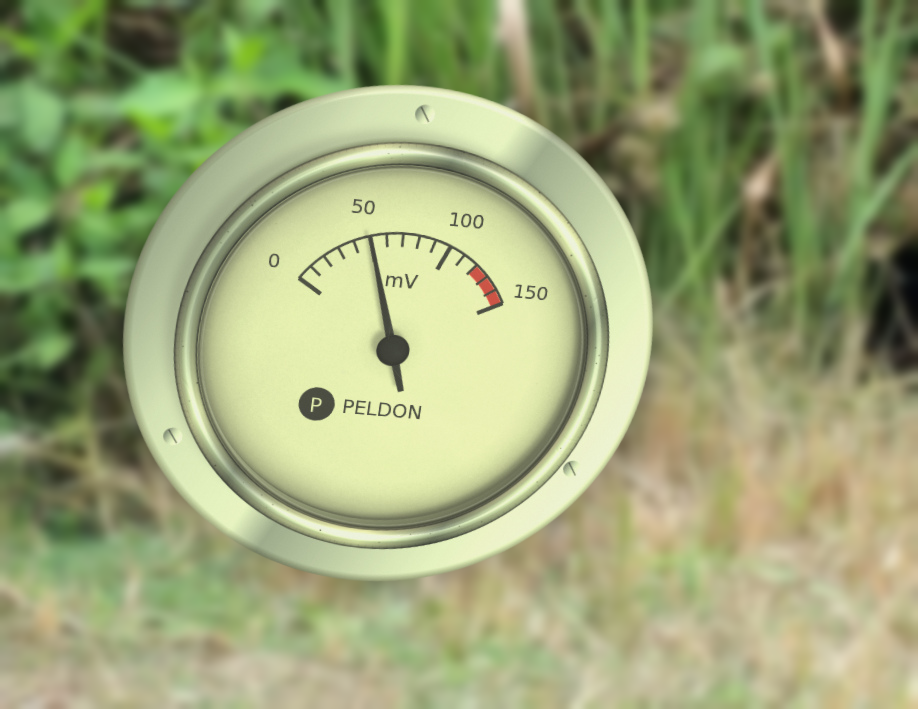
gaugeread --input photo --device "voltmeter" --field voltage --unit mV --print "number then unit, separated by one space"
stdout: 50 mV
